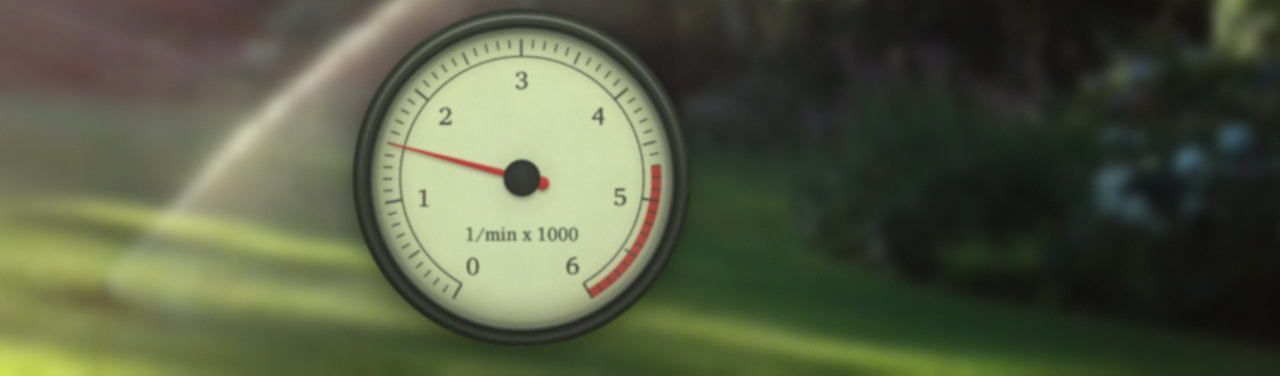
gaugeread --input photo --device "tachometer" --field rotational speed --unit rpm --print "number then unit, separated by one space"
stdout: 1500 rpm
